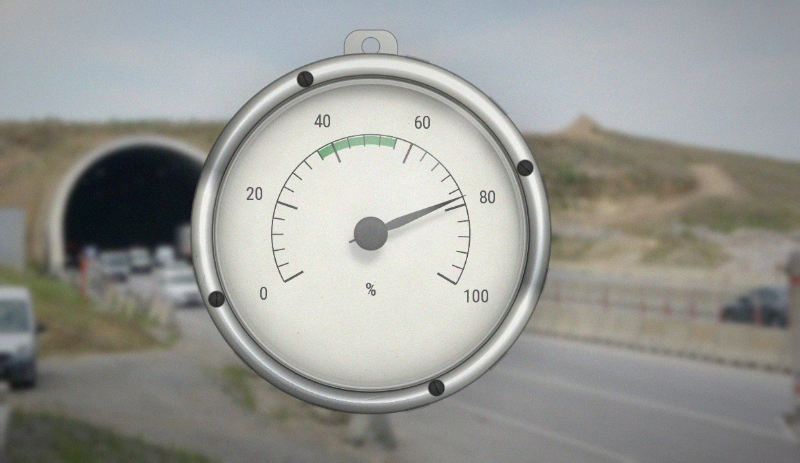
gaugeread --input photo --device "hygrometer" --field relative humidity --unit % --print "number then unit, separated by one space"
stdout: 78 %
